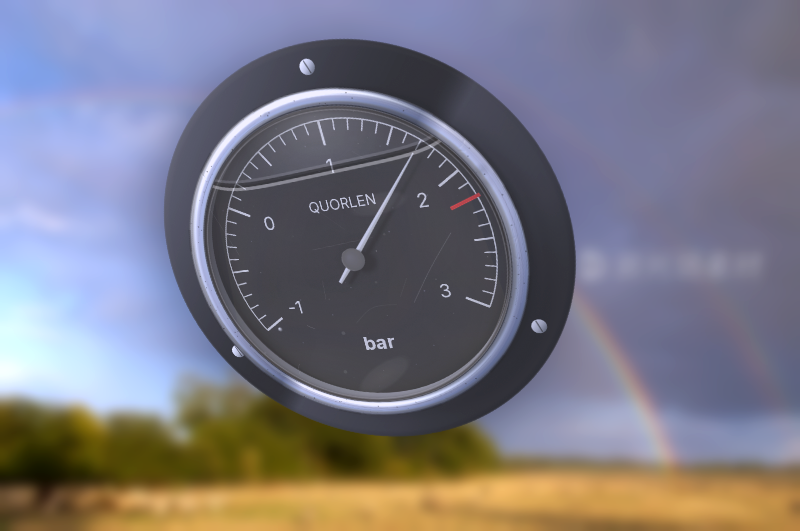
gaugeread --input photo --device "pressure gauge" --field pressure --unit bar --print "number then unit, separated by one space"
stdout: 1.7 bar
